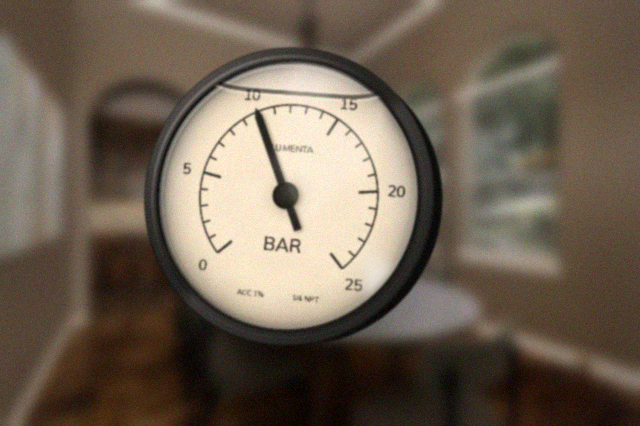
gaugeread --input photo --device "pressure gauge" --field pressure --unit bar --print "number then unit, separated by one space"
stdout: 10 bar
